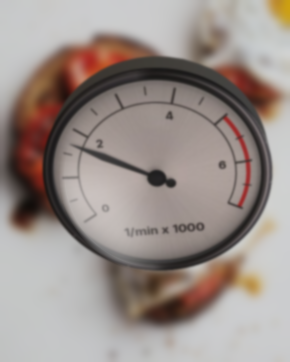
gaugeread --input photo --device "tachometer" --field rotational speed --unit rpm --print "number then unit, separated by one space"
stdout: 1750 rpm
